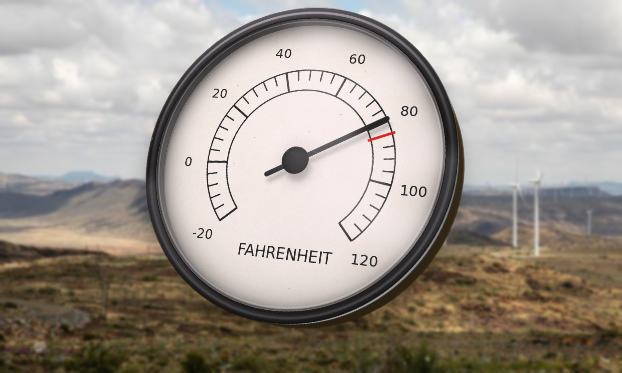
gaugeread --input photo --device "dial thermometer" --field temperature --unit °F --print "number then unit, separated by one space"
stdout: 80 °F
